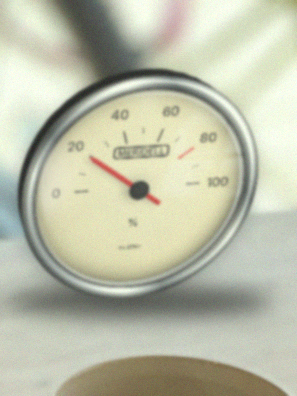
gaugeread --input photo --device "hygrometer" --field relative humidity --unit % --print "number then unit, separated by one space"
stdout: 20 %
